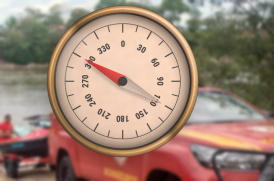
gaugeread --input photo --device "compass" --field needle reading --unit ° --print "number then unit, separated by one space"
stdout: 300 °
